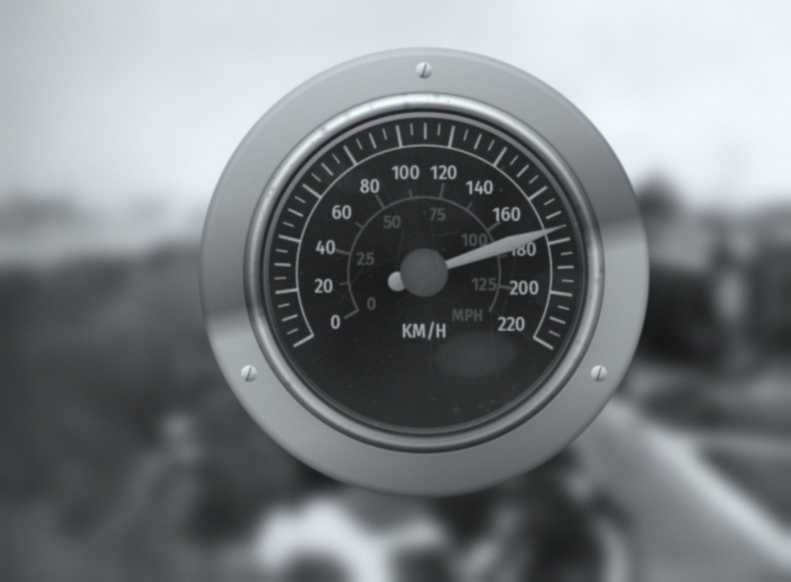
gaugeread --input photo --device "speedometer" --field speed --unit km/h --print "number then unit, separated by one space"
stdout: 175 km/h
